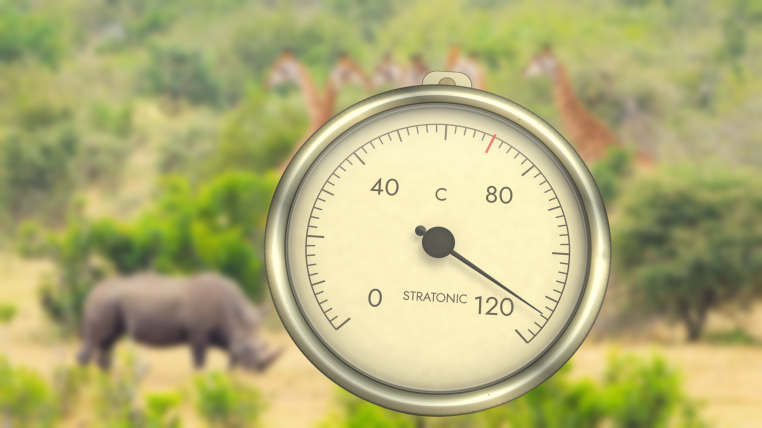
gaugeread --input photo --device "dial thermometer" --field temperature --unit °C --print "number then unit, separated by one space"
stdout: 114 °C
